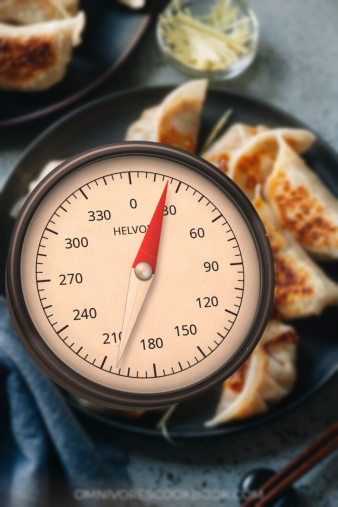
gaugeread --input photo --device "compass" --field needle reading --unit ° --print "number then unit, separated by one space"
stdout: 22.5 °
